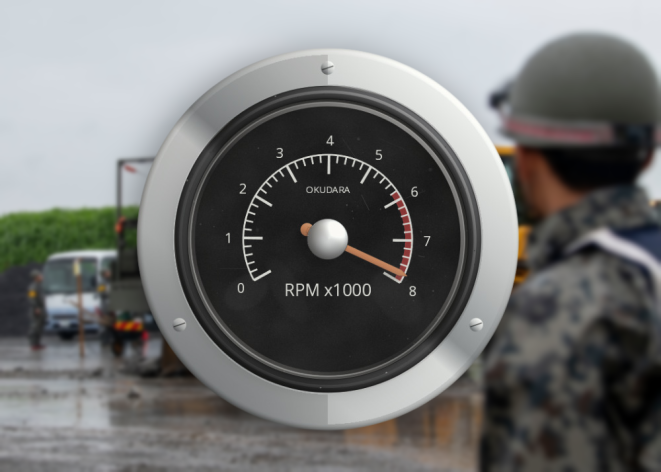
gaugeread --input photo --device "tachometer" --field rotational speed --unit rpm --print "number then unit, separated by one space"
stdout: 7800 rpm
